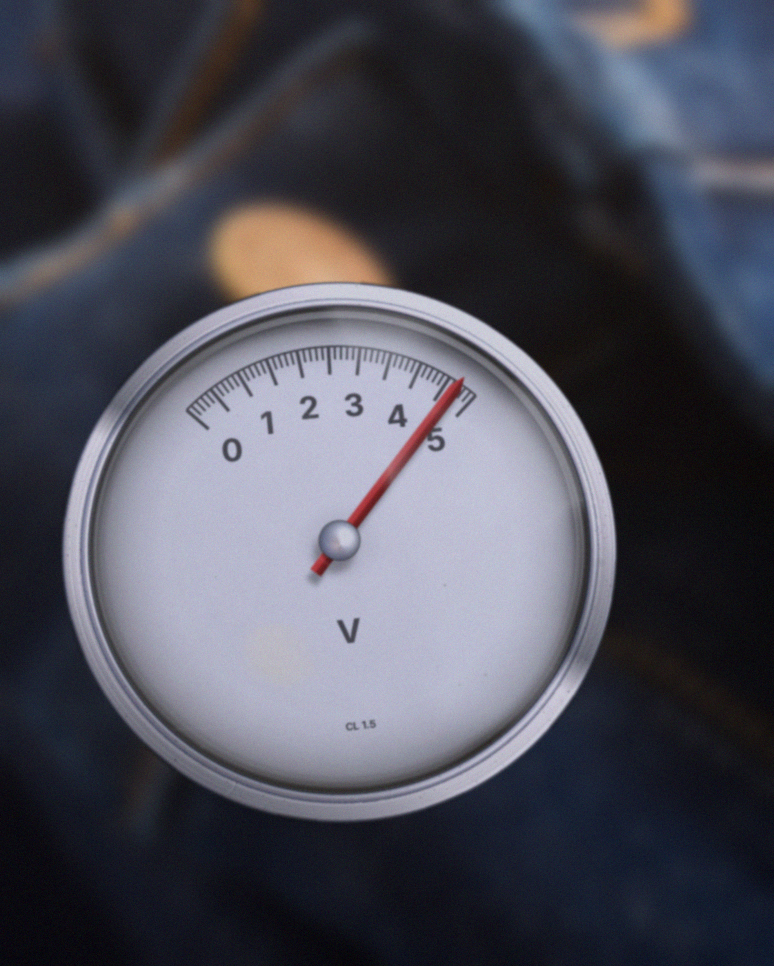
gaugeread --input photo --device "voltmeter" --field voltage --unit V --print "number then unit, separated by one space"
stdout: 4.7 V
